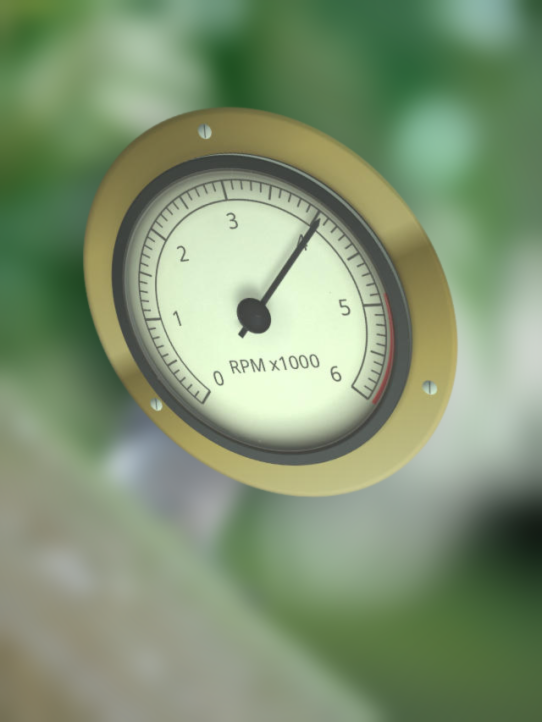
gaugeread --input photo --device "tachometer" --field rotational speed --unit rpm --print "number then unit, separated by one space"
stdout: 4050 rpm
